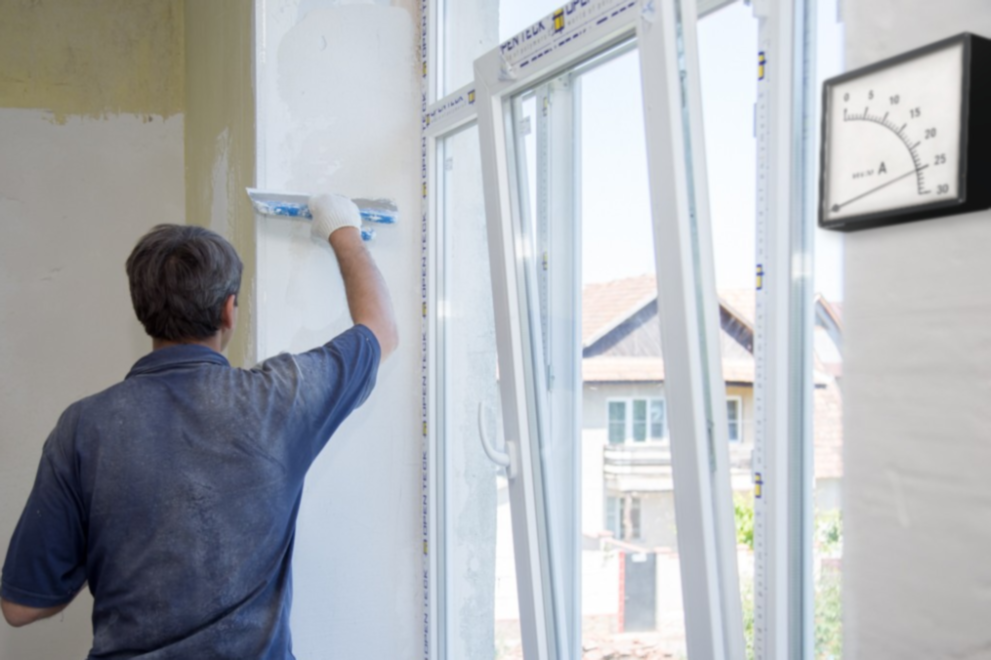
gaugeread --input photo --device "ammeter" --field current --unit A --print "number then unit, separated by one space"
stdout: 25 A
